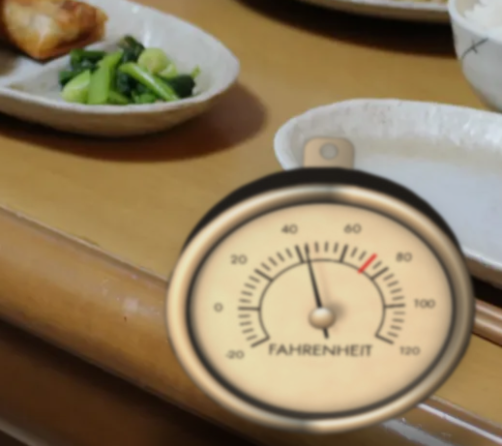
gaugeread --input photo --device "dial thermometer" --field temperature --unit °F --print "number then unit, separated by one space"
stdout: 44 °F
